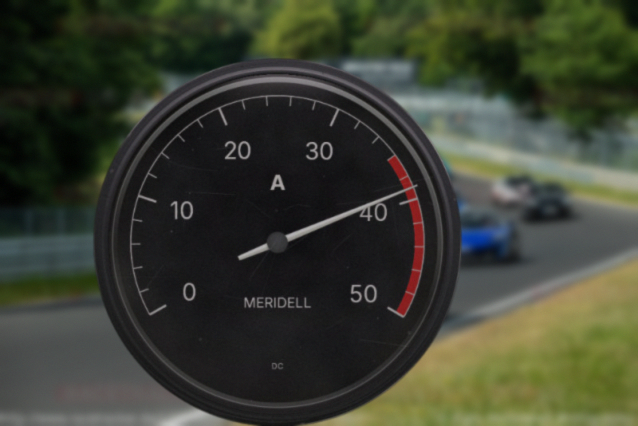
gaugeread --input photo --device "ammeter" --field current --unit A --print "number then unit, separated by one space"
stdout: 39 A
